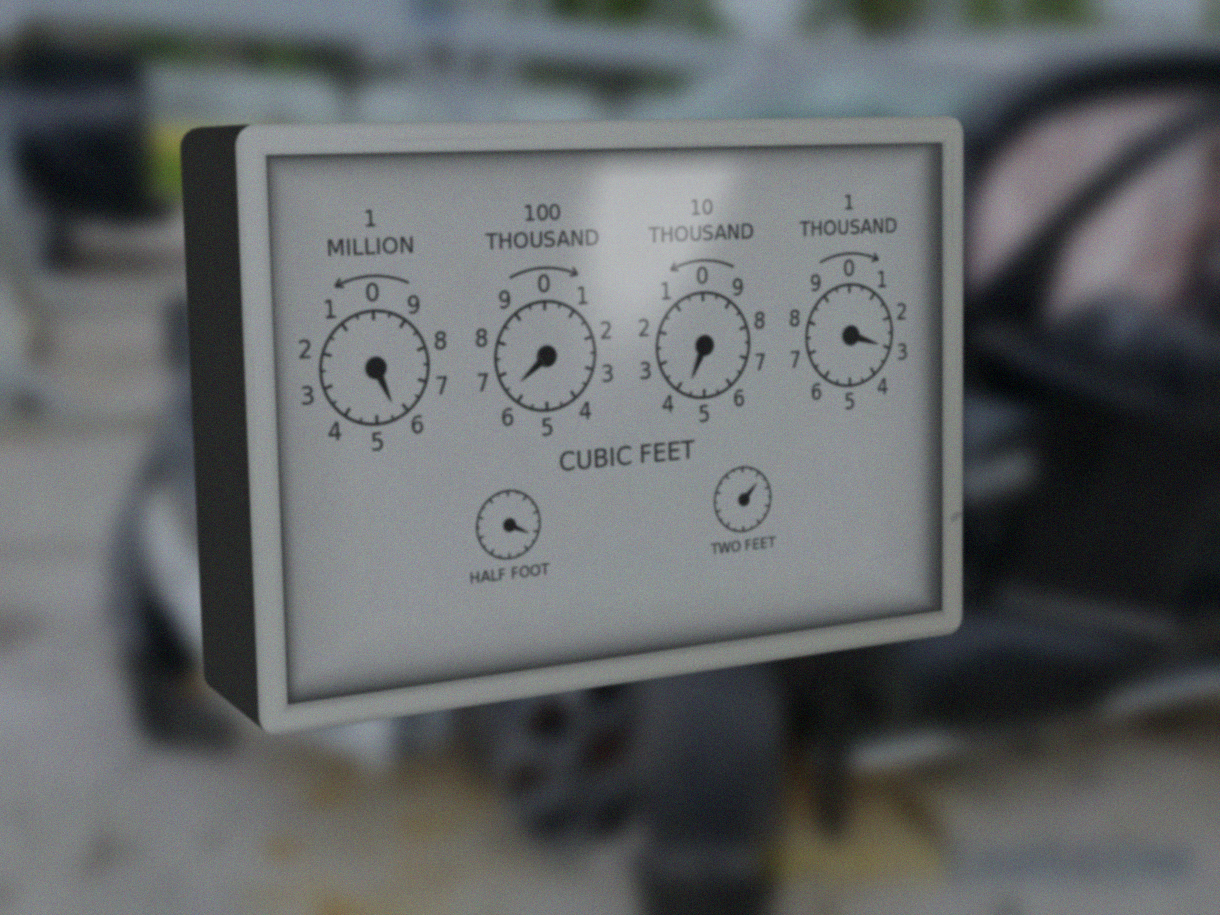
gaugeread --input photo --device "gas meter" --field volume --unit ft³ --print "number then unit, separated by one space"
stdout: 564300 ft³
